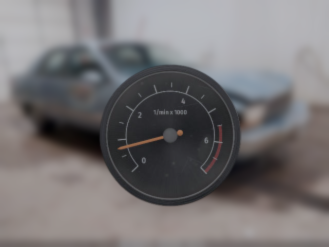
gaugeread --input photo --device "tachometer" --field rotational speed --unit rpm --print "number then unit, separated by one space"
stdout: 750 rpm
